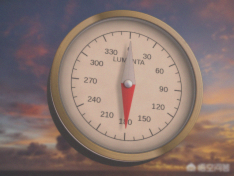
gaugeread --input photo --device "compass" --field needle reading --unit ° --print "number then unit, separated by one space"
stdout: 180 °
